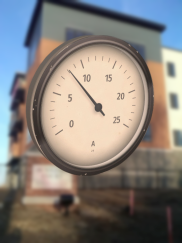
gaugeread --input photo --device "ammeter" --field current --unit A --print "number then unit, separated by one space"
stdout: 8 A
